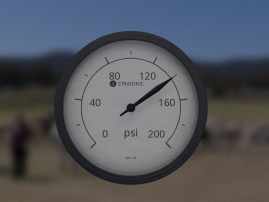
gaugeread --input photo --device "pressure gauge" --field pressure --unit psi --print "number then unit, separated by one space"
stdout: 140 psi
